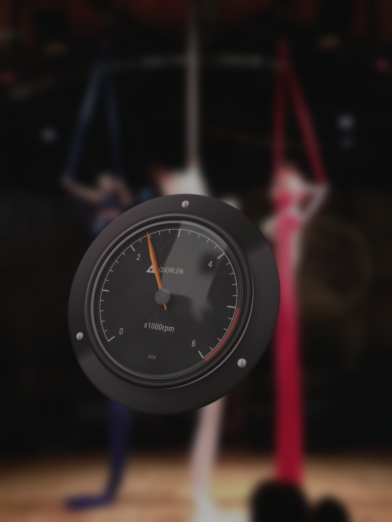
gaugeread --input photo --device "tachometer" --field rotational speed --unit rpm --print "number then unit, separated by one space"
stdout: 2400 rpm
